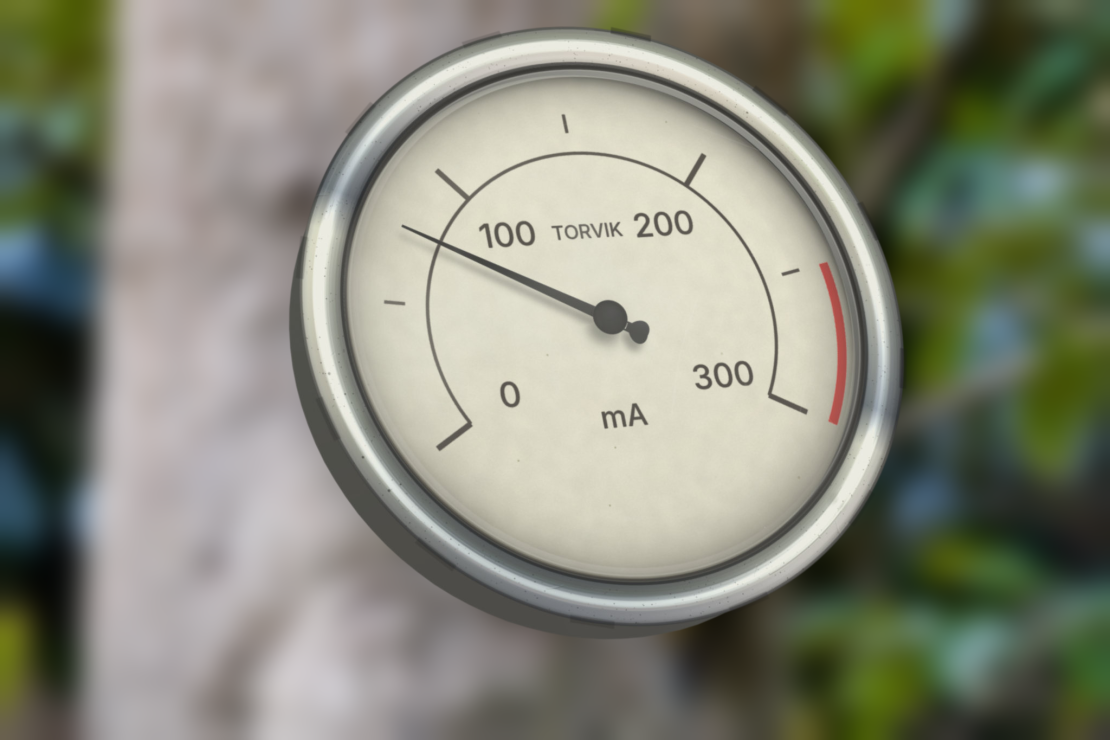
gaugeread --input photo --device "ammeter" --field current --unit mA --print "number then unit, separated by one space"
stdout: 75 mA
